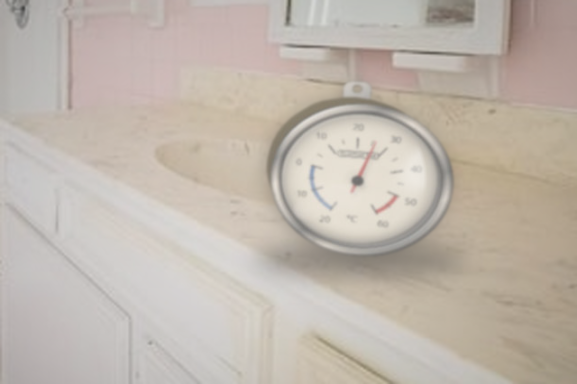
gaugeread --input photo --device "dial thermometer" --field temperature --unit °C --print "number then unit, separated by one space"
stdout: 25 °C
